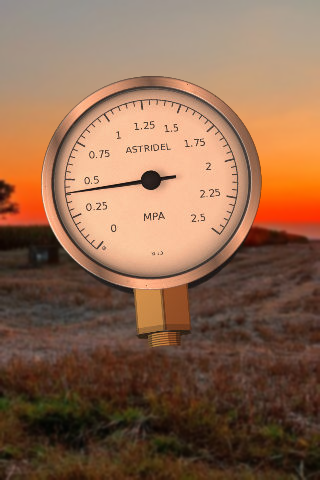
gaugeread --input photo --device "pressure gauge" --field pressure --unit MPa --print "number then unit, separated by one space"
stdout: 0.4 MPa
